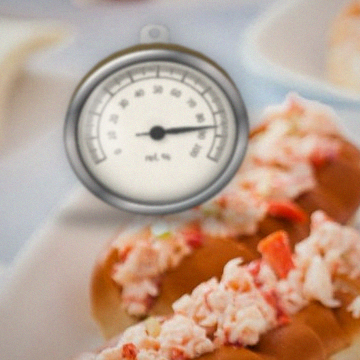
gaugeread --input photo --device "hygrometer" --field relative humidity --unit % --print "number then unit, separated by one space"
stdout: 85 %
